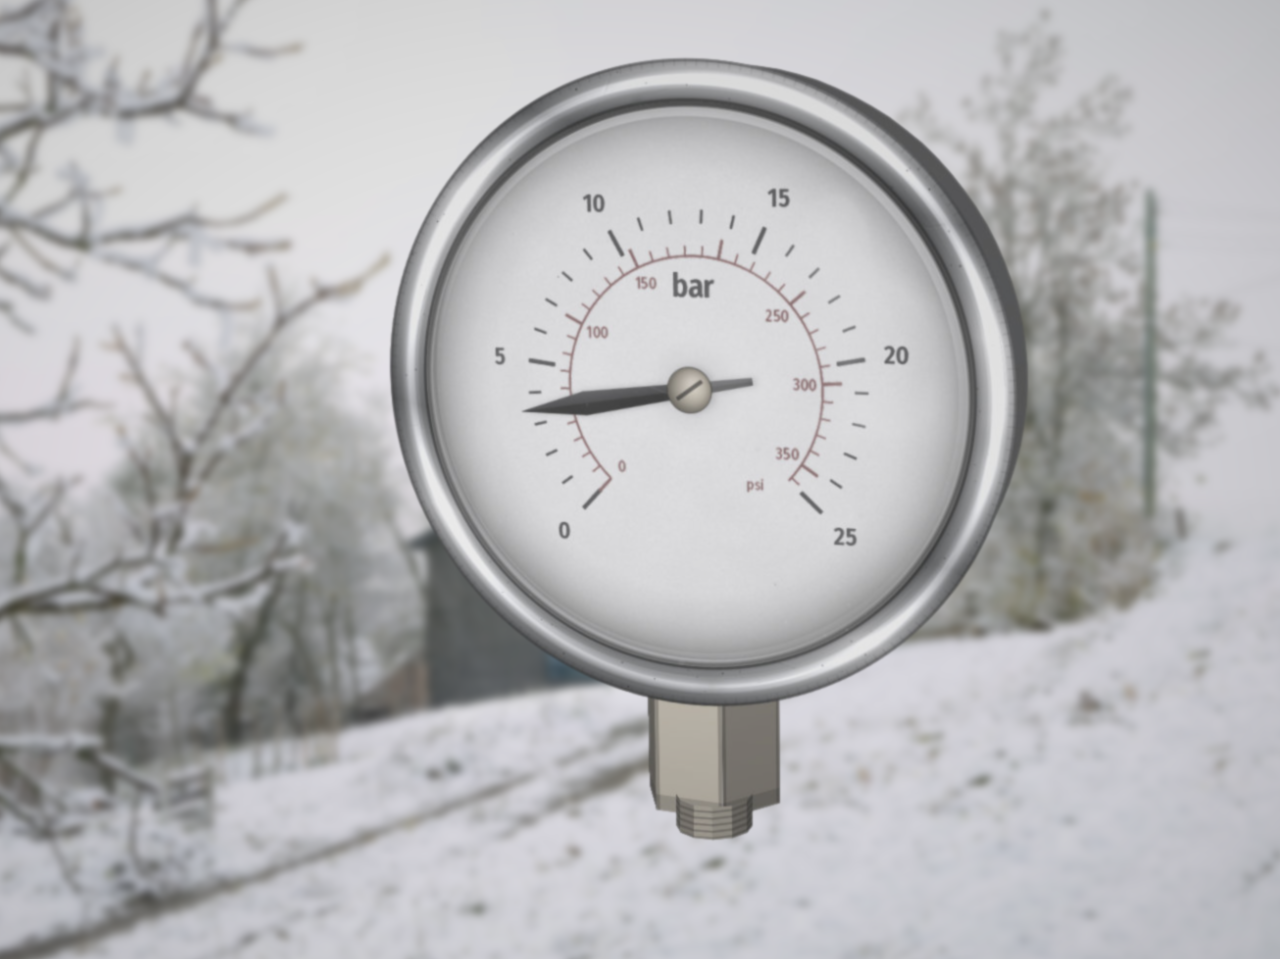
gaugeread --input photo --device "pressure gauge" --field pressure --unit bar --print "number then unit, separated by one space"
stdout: 3.5 bar
